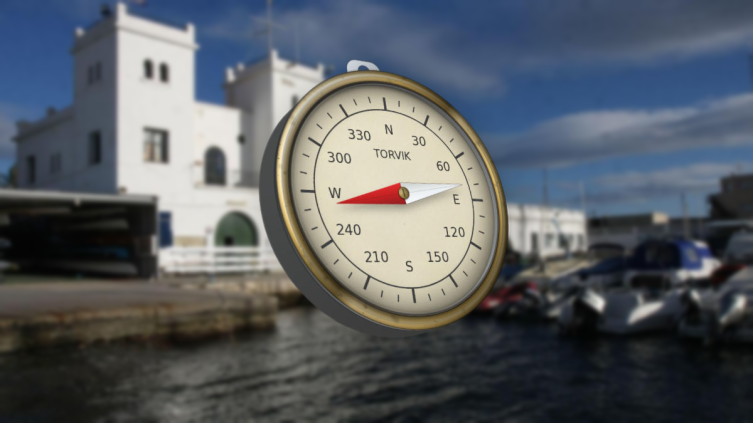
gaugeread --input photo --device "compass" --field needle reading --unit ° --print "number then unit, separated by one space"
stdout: 260 °
